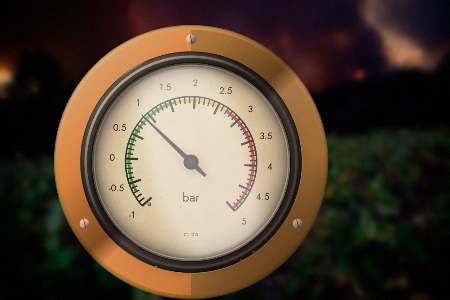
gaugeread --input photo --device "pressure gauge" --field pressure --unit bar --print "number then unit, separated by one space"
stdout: 0.9 bar
